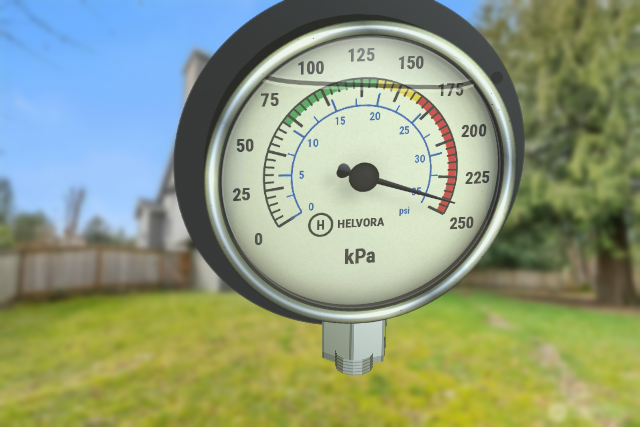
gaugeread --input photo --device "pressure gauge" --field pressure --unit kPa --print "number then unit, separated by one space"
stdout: 240 kPa
